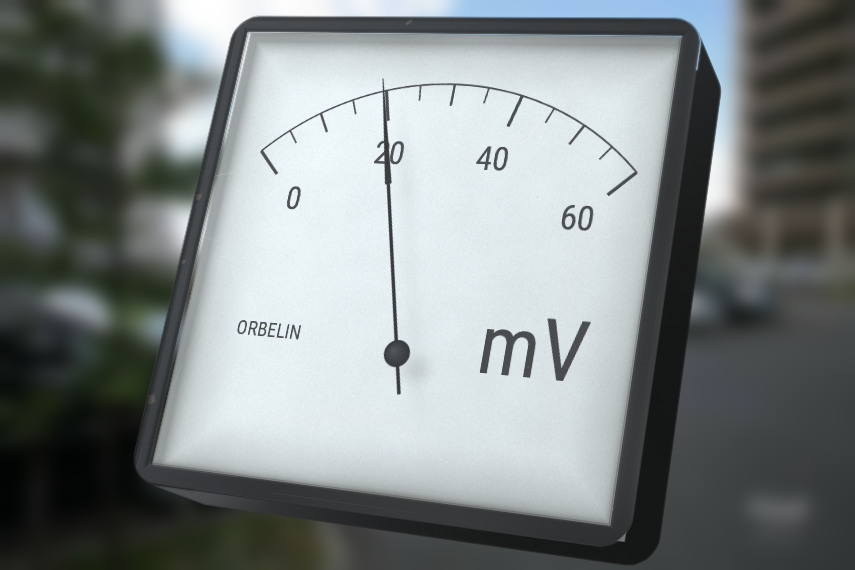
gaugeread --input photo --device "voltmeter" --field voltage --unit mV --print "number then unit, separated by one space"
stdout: 20 mV
